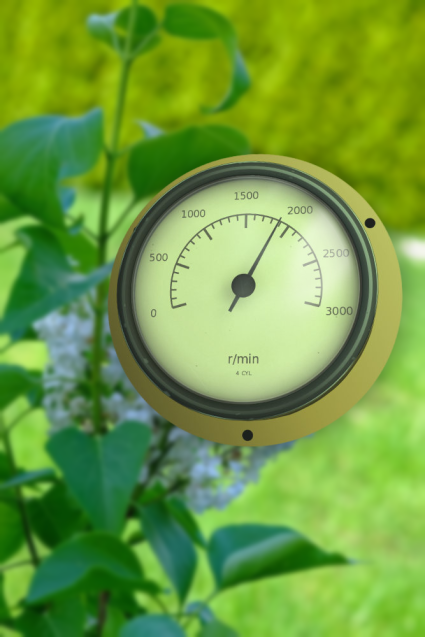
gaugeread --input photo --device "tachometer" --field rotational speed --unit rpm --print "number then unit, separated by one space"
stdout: 1900 rpm
